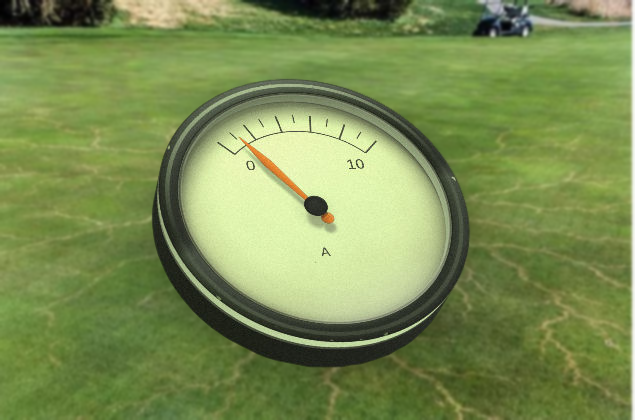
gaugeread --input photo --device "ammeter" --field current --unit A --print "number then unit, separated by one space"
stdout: 1 A
